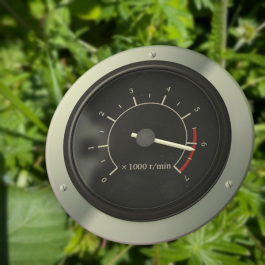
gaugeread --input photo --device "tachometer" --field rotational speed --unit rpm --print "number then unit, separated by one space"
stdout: 6250 rpm
